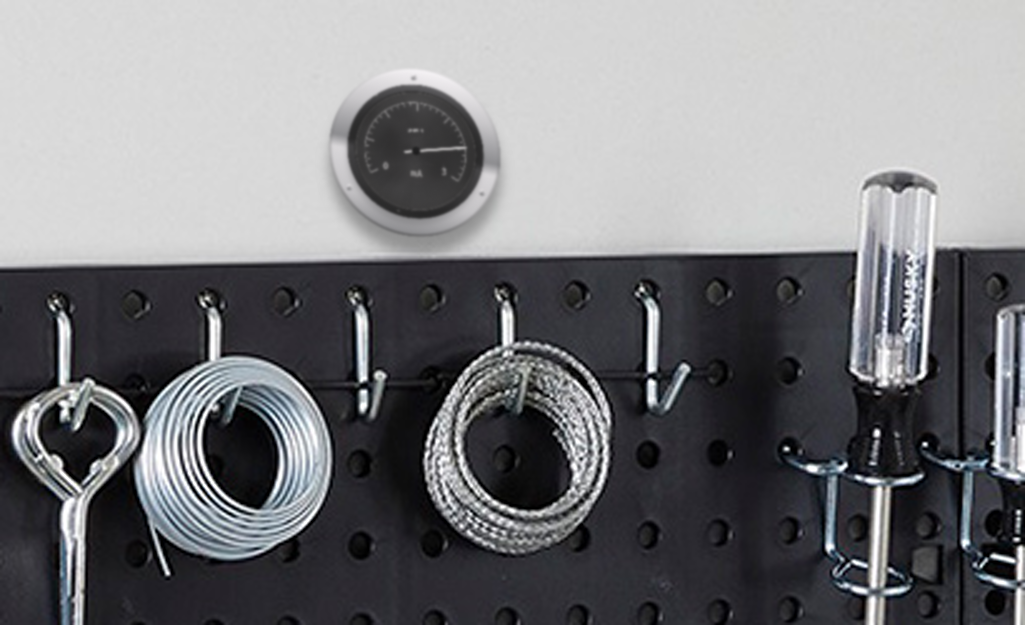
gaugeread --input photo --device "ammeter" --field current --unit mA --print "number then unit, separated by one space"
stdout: 2.5 mA
